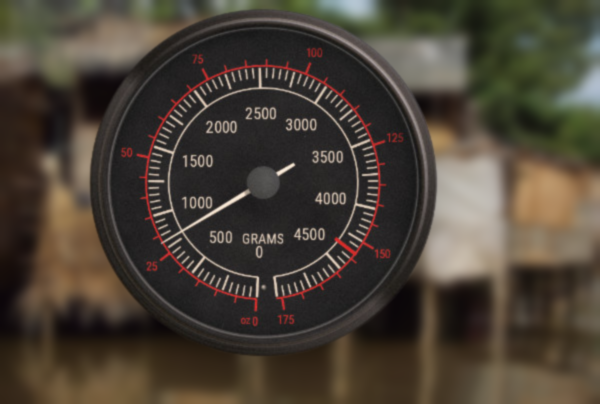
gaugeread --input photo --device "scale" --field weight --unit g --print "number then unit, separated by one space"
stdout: 800 g
